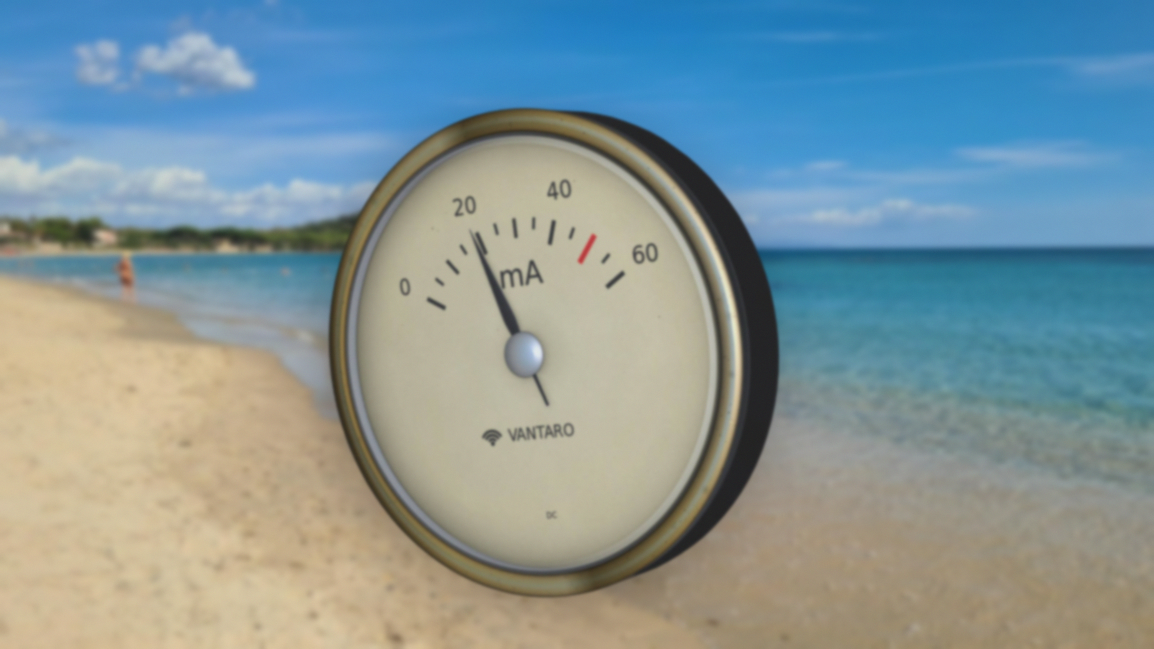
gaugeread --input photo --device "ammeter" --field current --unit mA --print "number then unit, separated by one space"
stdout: 20 mA
